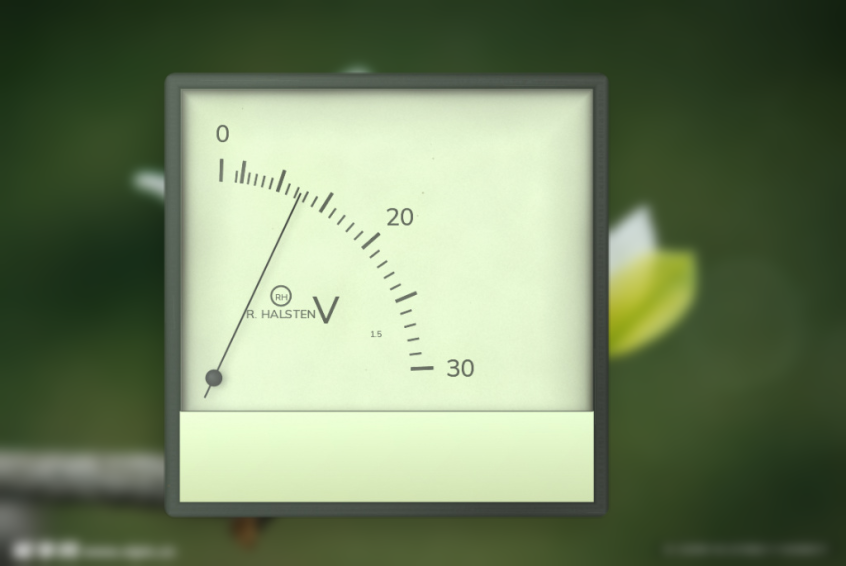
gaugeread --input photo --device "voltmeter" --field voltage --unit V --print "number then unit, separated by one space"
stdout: 12.5 V
